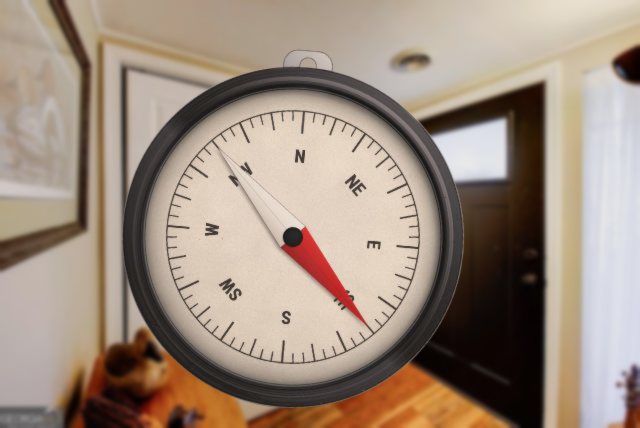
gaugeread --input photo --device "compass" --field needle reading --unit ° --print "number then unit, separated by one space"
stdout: 135 °
